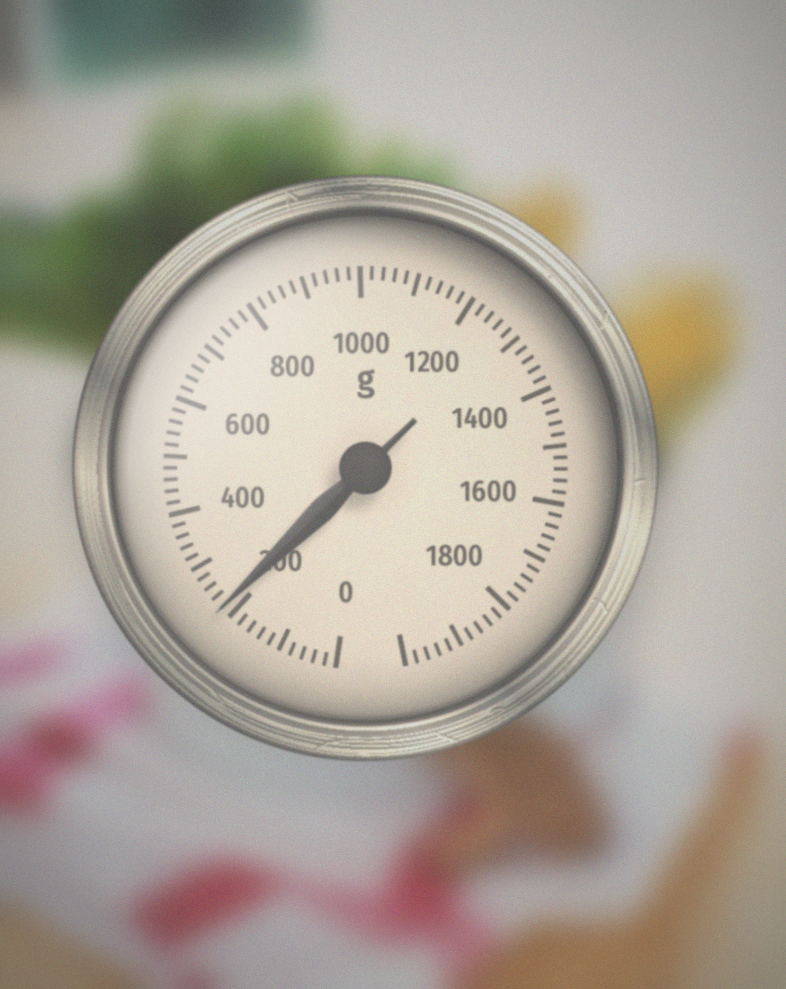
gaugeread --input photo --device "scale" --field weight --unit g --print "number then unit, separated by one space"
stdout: 220 g
